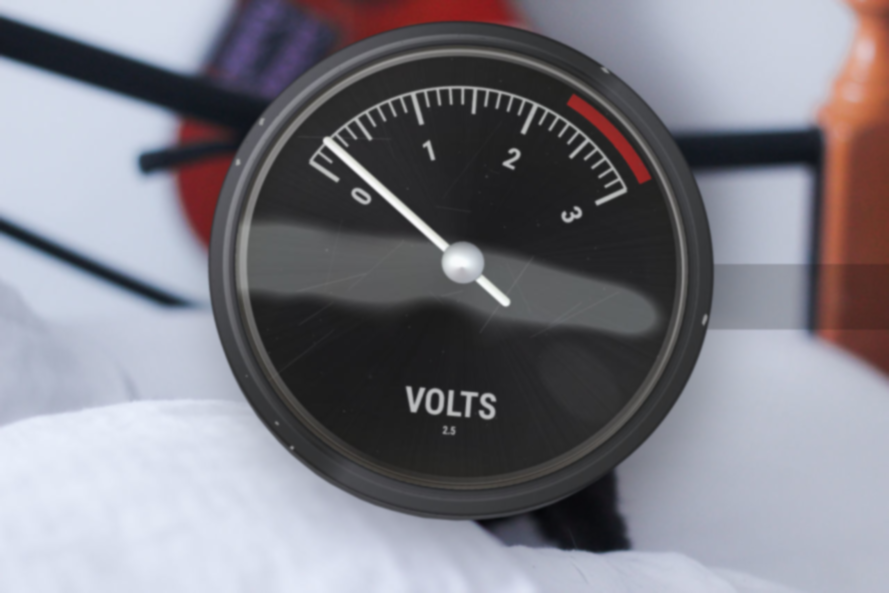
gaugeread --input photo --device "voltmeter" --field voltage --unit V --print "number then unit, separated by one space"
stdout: 0.2 V
